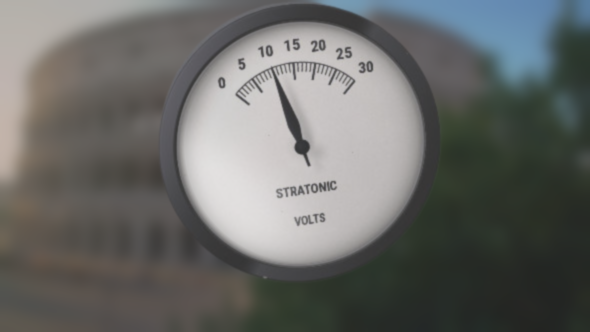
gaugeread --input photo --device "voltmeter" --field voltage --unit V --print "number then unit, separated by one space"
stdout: 10 V
